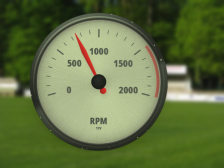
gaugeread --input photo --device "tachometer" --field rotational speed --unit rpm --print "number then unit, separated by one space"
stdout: 750 rpm
